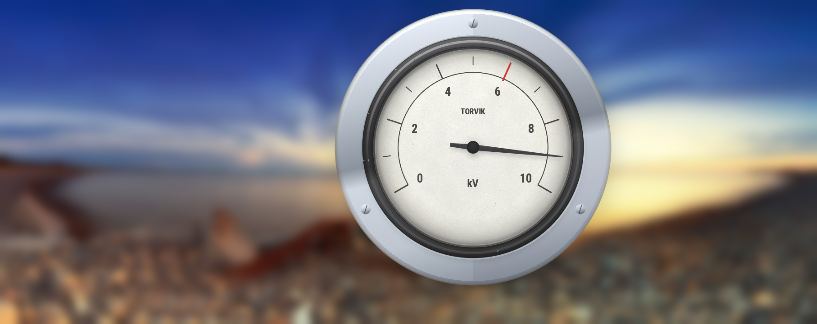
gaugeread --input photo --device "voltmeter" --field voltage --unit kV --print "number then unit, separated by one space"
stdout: 9 kV
